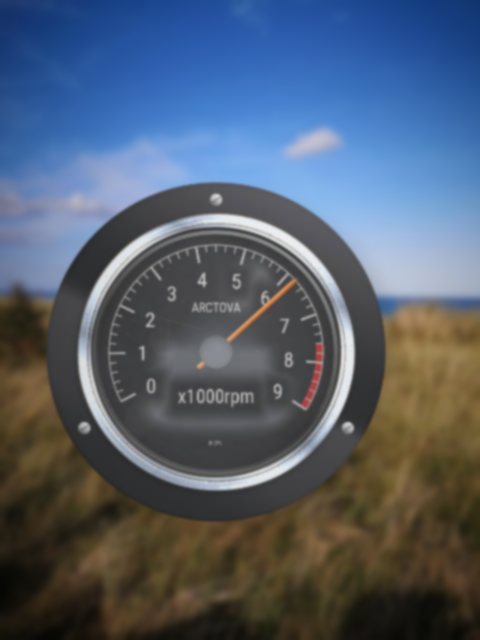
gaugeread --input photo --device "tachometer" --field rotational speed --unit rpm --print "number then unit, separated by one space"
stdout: 6200 rpm
